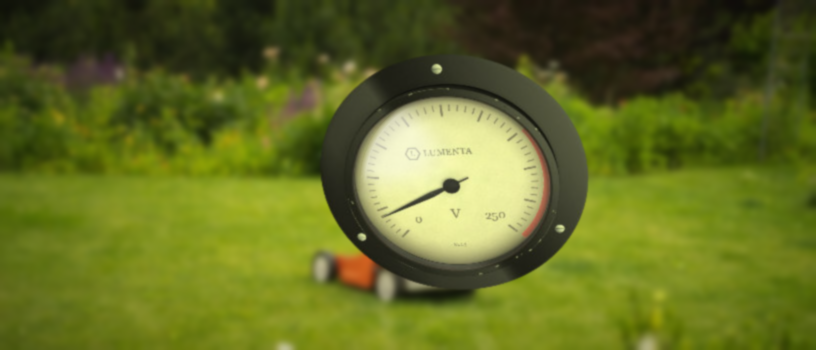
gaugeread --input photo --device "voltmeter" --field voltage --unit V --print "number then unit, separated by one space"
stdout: 20 V
